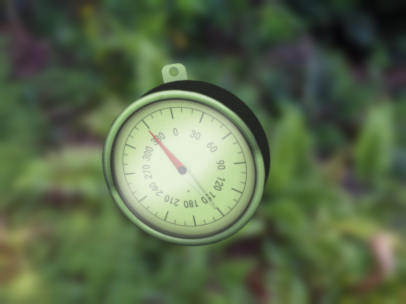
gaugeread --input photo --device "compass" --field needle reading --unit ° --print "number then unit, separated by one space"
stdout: 330 °
